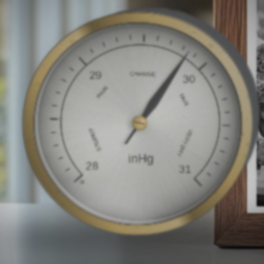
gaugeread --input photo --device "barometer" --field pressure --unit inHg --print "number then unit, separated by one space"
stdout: 29.85 inHg
